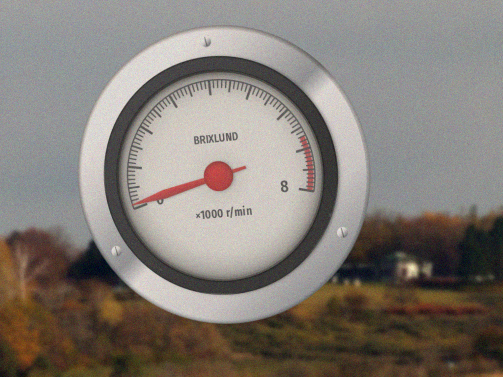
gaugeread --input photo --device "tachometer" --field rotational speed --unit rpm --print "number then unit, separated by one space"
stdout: 100 rpm
